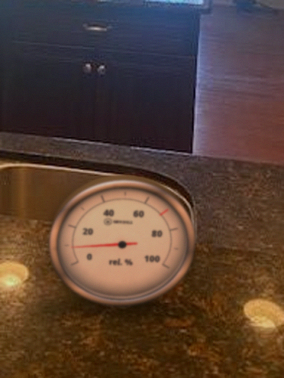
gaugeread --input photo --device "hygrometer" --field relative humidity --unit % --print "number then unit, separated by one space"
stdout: 10 %
